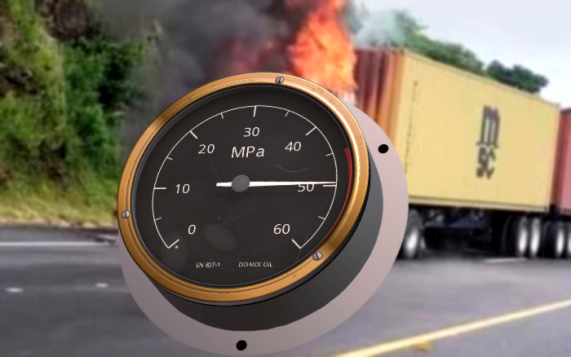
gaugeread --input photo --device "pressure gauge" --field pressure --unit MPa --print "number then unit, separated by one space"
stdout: 50 MPa
